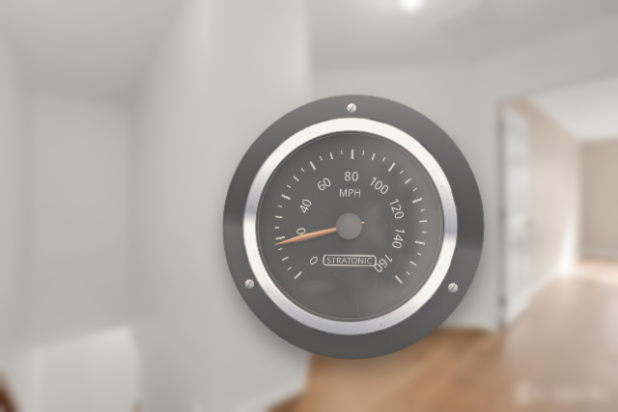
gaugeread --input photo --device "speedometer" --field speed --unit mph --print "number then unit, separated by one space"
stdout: 17.5 mph
